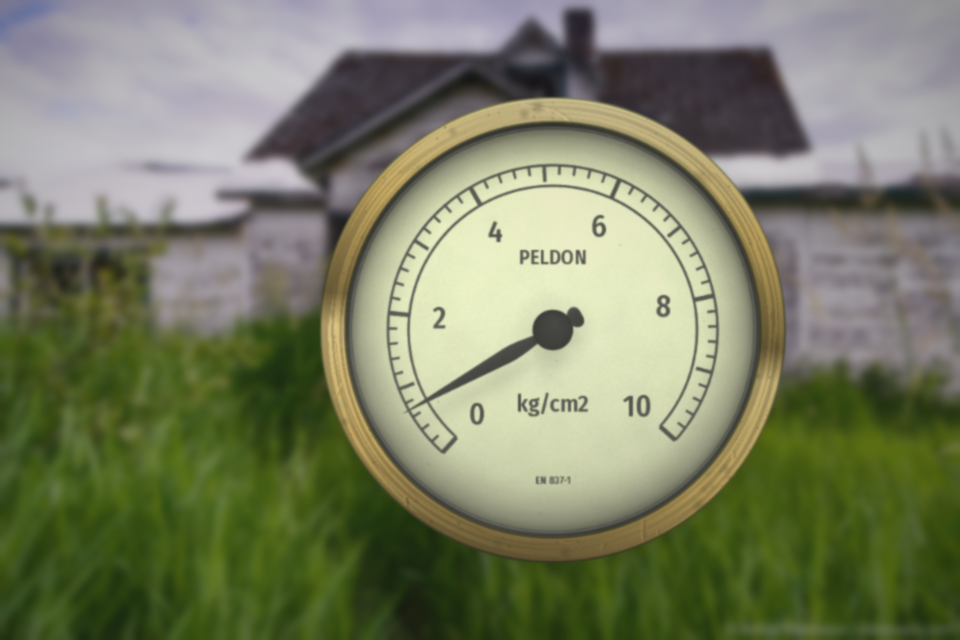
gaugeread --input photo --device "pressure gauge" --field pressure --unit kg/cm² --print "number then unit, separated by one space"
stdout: 0.7 kg/cm²
